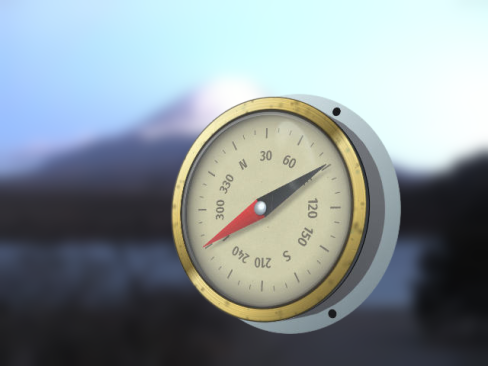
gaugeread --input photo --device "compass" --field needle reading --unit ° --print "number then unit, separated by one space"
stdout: 270 °
